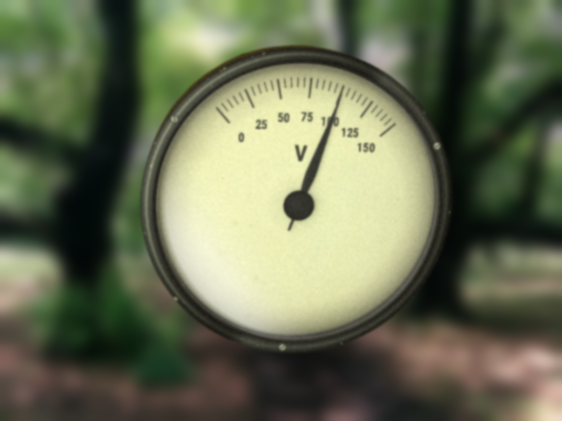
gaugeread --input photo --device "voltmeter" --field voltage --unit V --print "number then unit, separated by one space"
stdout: 100 V
